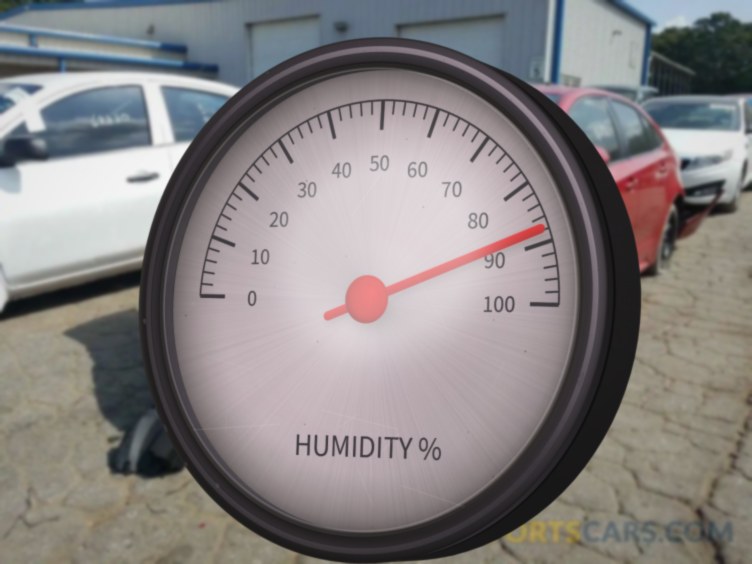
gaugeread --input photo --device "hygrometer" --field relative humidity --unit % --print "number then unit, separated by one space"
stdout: 88 %
